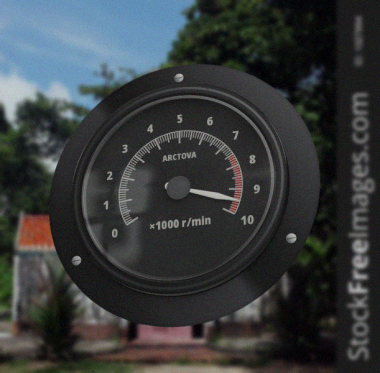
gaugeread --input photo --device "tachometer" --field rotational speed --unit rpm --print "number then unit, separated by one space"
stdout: 9500 rpm
